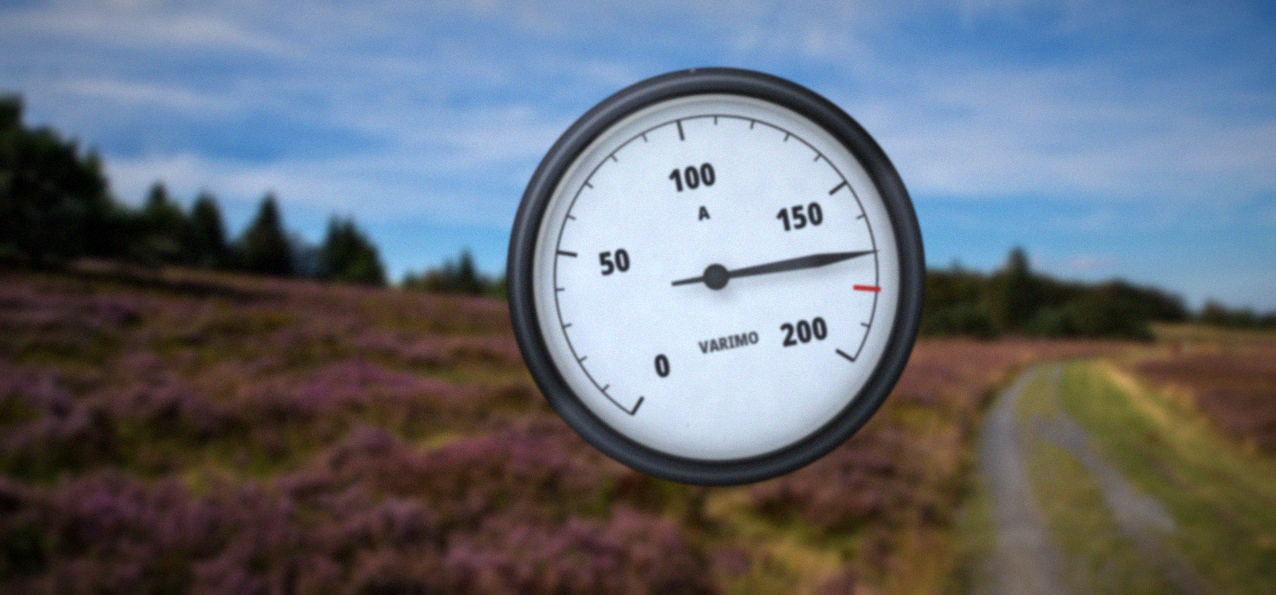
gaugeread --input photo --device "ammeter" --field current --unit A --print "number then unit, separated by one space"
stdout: 170 A
